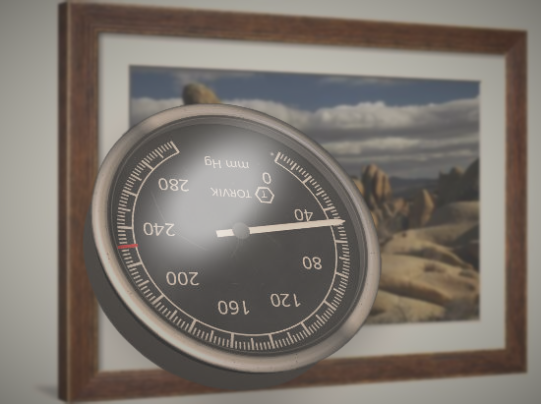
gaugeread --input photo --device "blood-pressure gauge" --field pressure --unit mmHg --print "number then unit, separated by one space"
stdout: 50 mmHg
